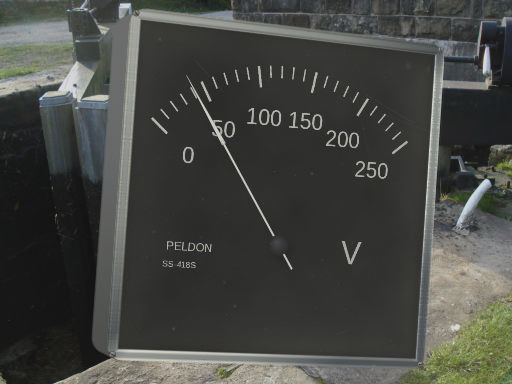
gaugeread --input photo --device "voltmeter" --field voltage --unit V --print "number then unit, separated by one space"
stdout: 40 V
